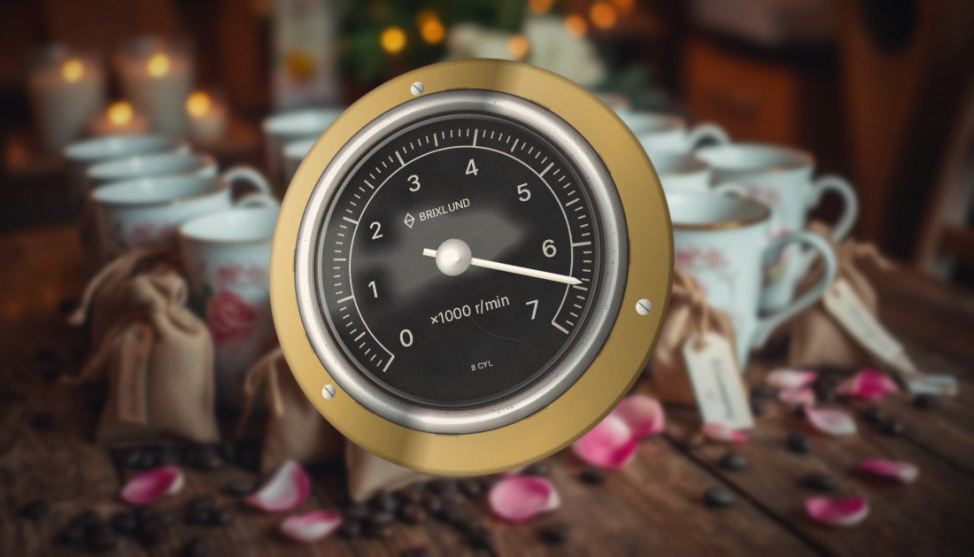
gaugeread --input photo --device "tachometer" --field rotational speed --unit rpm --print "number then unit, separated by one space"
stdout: 6450 rpm
